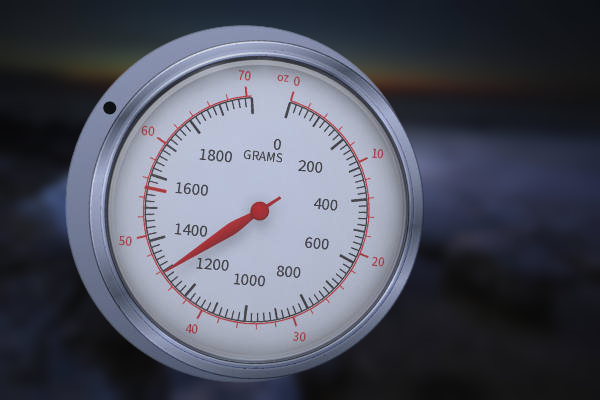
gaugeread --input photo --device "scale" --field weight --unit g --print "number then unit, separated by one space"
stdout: 1300 g
